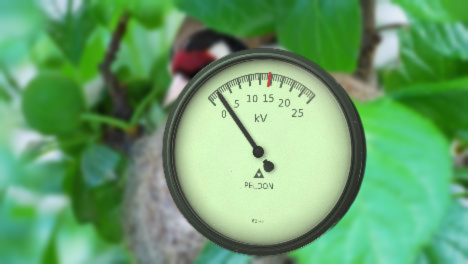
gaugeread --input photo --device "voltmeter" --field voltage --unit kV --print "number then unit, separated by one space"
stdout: 2.5 kV
